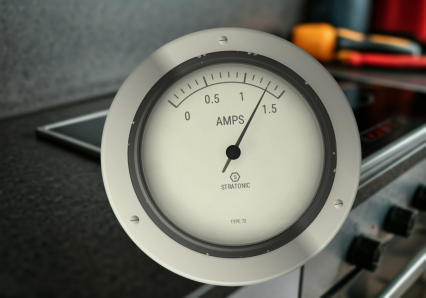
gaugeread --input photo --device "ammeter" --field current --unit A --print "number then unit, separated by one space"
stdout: 1.3 A
